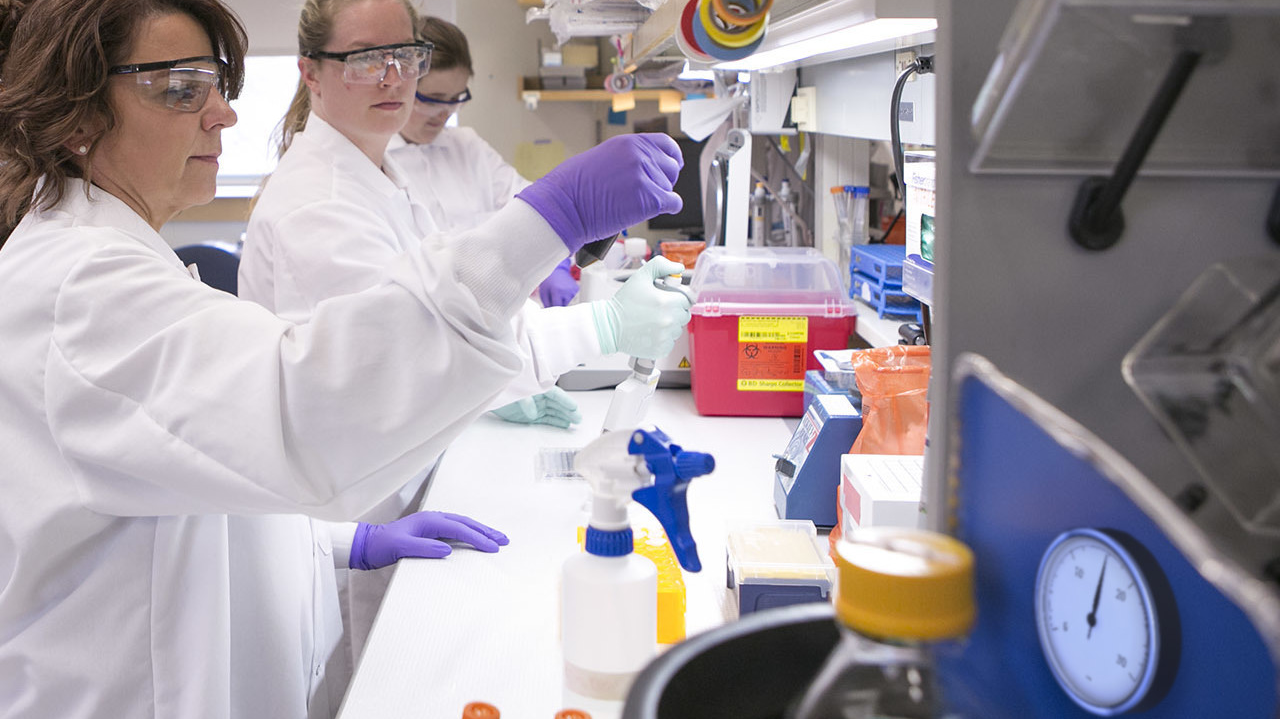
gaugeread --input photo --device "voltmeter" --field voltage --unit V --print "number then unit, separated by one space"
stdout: 16 V
